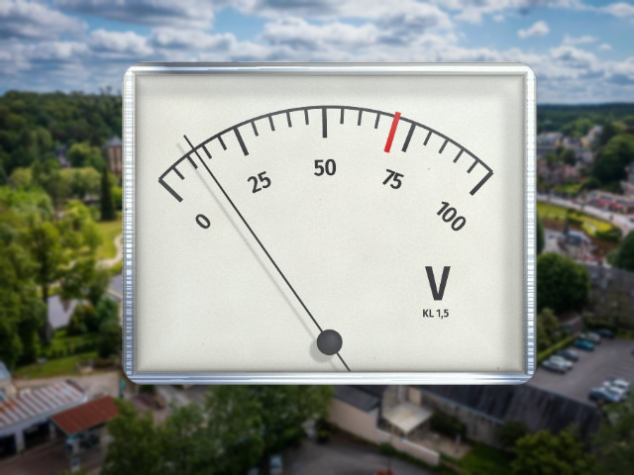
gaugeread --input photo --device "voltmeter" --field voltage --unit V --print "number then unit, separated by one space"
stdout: 12.5 V
